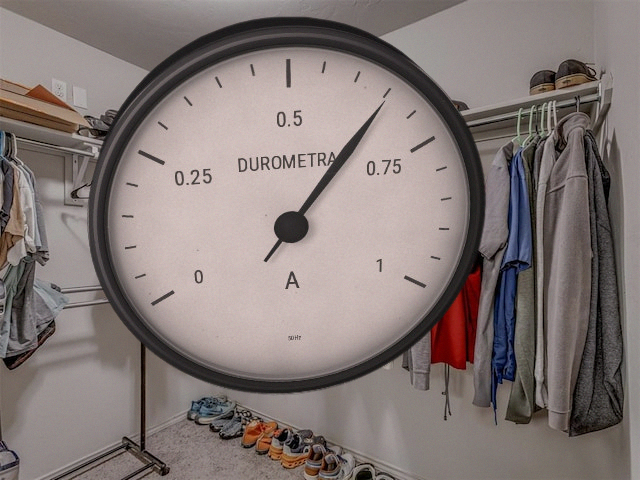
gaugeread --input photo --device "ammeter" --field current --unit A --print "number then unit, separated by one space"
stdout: 0.65 A
